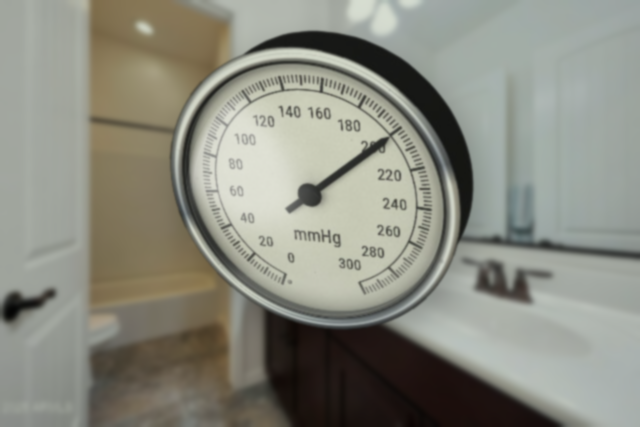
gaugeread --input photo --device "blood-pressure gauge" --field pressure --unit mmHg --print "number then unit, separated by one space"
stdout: 200 mmHg
